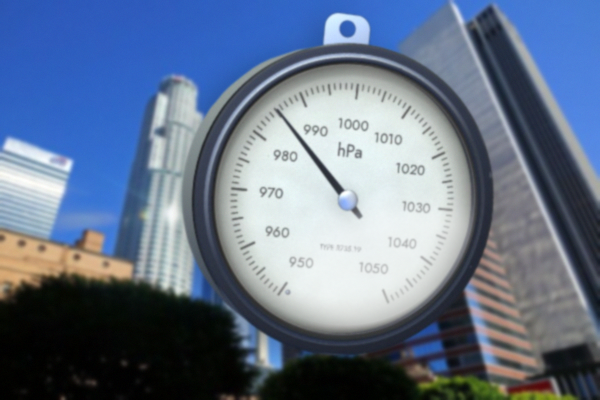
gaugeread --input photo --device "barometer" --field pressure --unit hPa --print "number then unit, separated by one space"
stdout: 985 hPa
